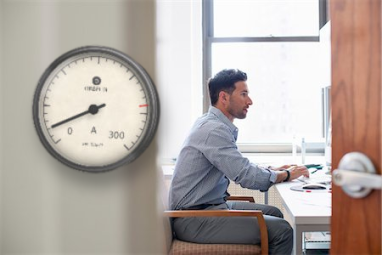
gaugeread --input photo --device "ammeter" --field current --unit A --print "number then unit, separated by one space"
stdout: 20 A
